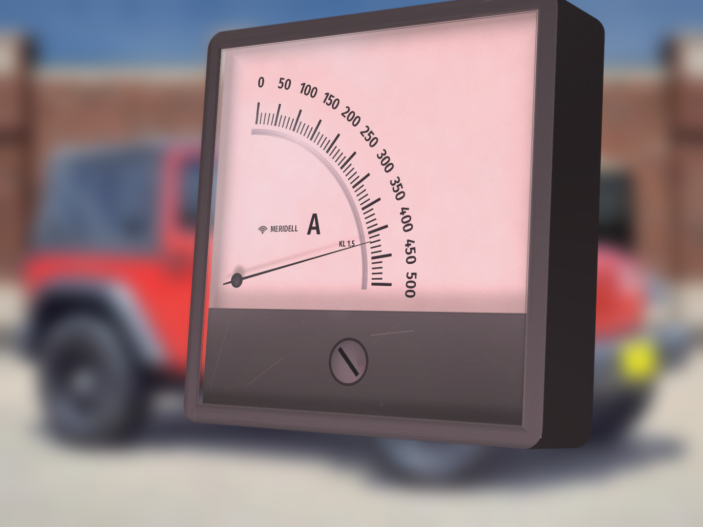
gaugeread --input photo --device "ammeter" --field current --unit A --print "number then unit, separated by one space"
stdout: 420 A
